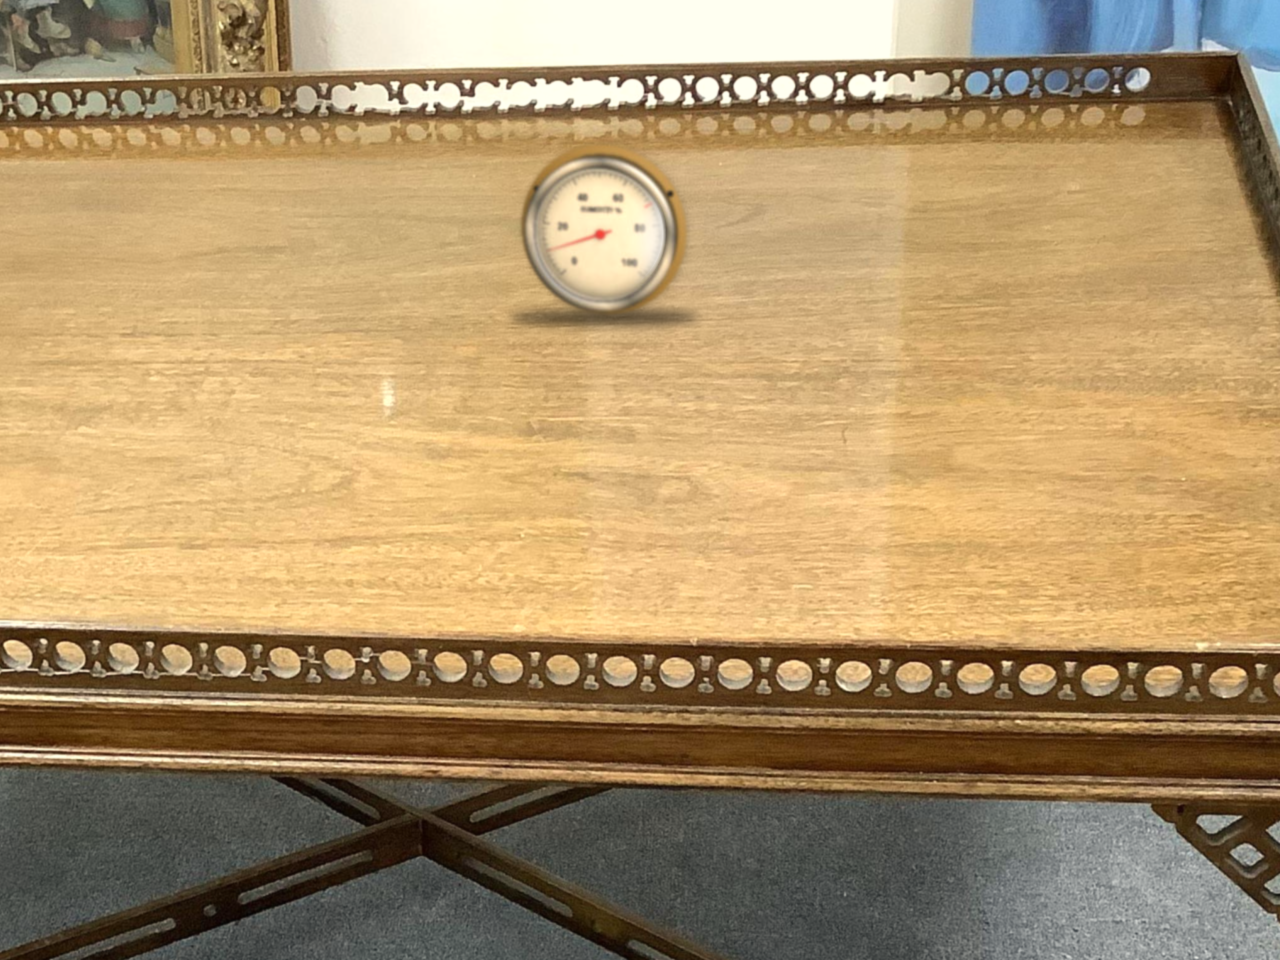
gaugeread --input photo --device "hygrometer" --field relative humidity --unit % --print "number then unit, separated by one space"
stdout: 10 %
